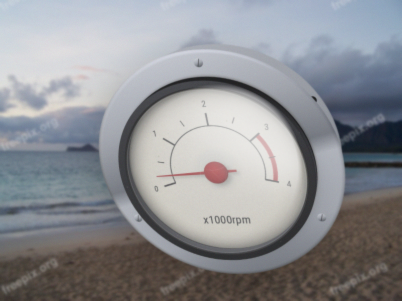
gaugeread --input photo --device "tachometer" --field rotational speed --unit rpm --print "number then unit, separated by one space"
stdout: 250 rpm
